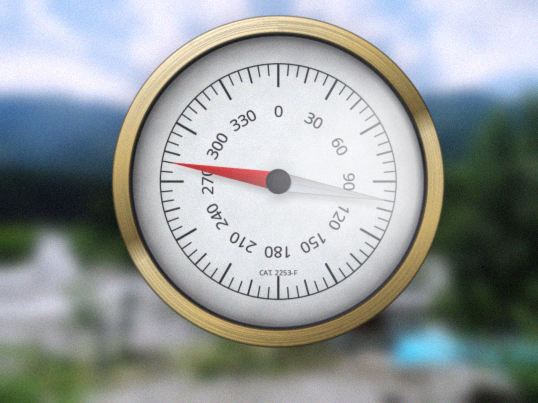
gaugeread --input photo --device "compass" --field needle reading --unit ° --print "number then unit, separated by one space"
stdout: 280 °
